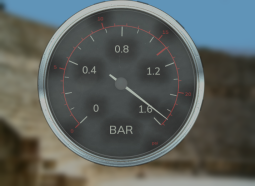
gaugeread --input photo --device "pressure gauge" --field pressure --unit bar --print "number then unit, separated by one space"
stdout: 1.55 bar
